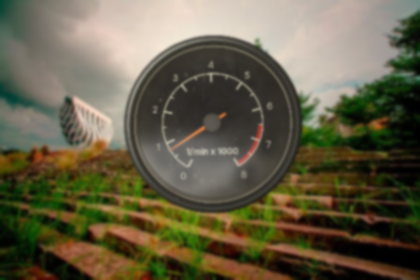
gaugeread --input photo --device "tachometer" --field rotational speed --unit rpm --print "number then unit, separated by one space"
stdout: 750 rpm
